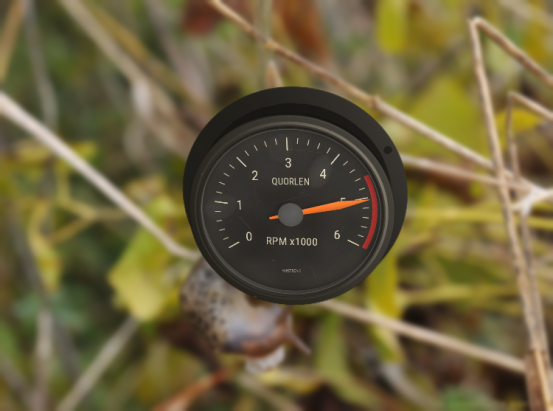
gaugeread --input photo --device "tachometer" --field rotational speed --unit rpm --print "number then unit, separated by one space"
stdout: 5000 rpm
